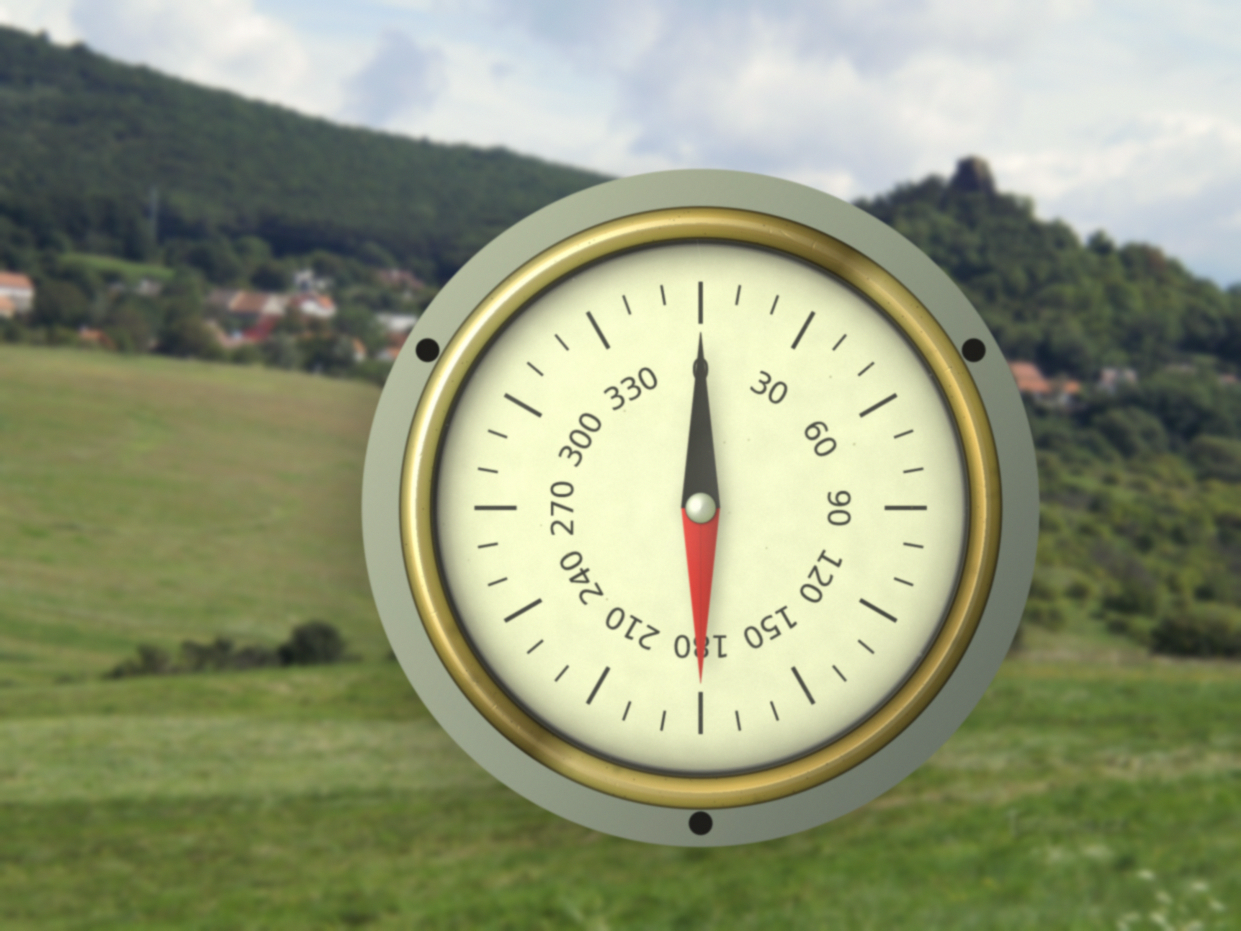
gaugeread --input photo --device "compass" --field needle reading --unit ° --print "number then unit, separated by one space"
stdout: 180 °
